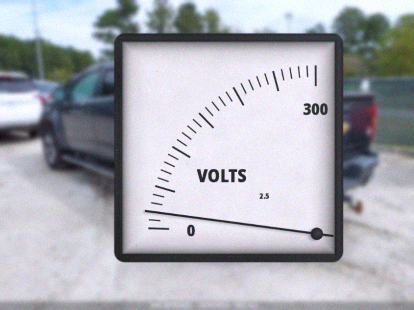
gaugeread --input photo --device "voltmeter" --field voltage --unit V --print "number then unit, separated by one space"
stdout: 20 V
